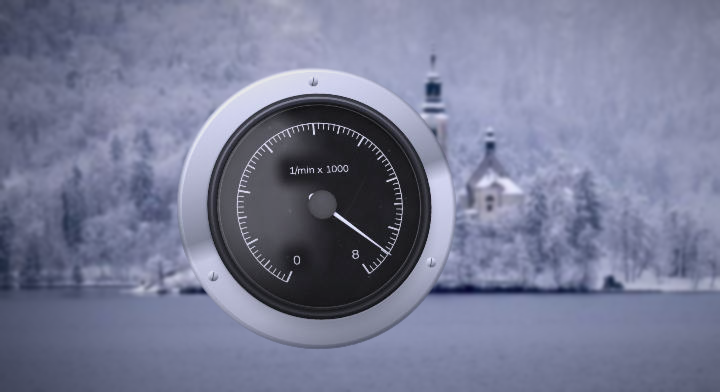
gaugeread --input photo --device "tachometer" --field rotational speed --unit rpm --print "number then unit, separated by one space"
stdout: 7500 rpm
